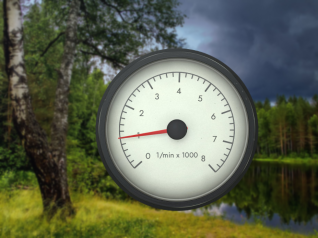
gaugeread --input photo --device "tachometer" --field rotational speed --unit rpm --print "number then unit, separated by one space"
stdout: 1000 rpm
